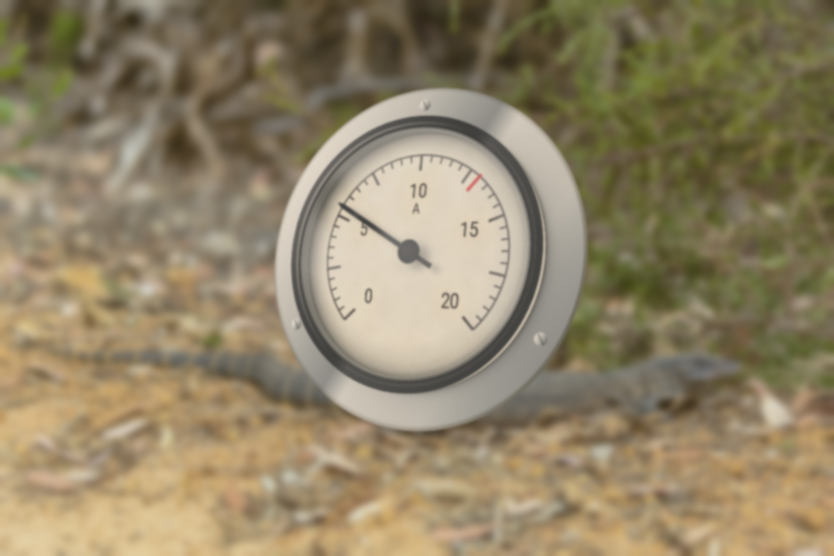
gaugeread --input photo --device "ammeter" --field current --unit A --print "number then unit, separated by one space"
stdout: 5.5 A
